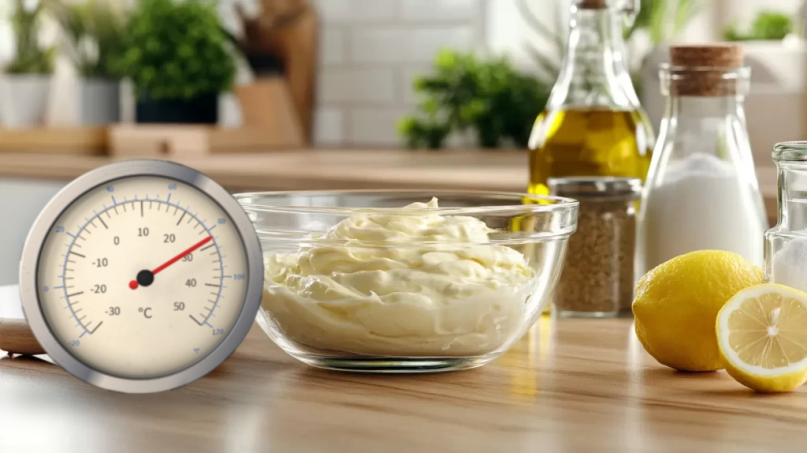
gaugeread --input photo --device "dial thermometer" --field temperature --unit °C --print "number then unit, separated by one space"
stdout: 28 °C
